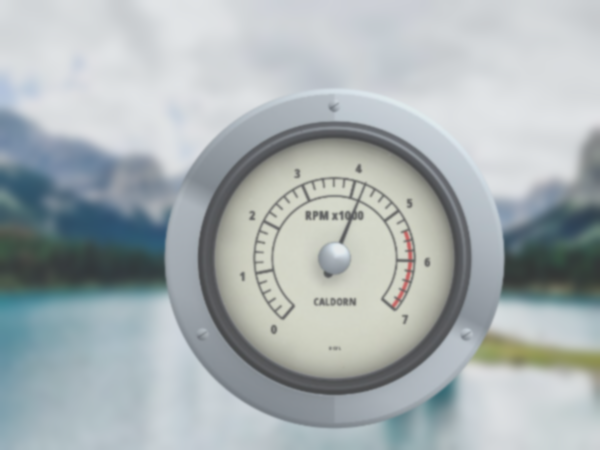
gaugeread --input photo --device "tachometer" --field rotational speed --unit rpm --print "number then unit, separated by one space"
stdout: 4200 rpm
